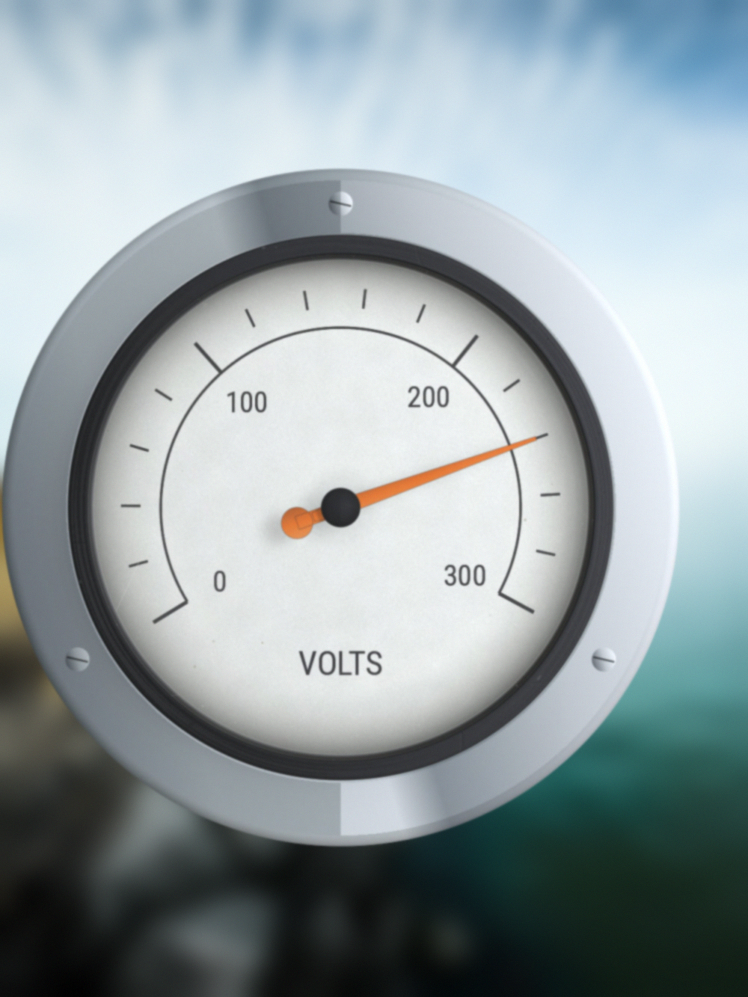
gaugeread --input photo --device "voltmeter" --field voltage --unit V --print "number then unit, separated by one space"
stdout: 240 V
